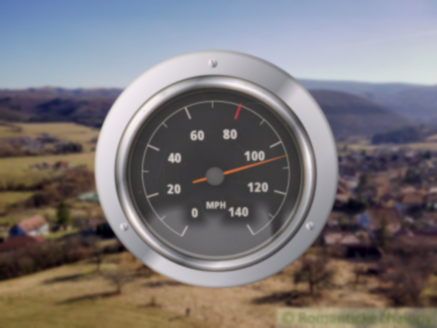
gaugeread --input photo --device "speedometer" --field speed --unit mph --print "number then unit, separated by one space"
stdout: 105 mph
